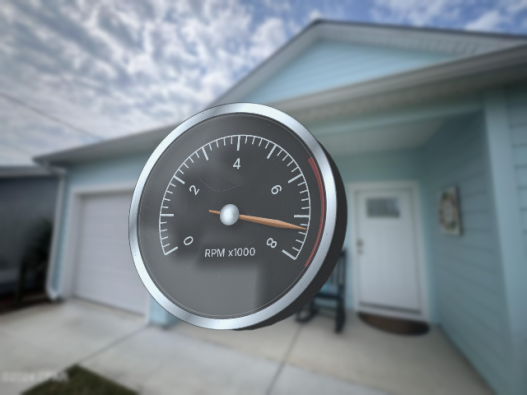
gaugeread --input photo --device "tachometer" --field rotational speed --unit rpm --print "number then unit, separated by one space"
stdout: 7300 rpm
